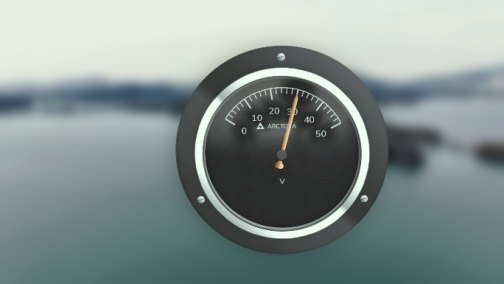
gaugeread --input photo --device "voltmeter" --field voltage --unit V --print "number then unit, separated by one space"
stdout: 30 V
